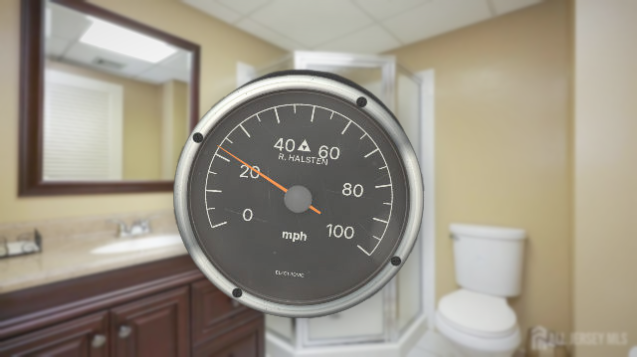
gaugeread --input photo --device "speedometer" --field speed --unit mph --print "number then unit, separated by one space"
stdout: 22.5 mph
